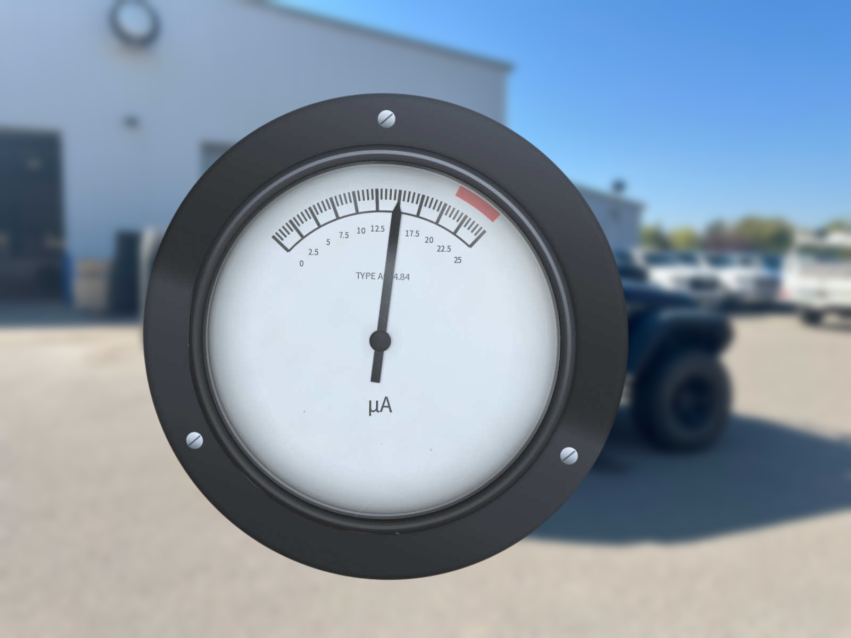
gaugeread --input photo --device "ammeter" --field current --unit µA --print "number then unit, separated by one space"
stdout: 15 µA
